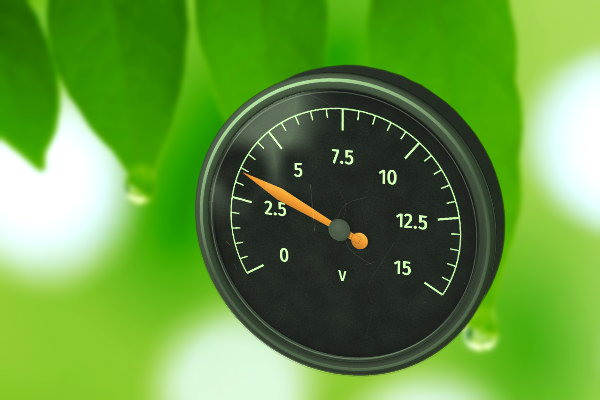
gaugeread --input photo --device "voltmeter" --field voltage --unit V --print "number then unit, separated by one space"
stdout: 3.5 V
